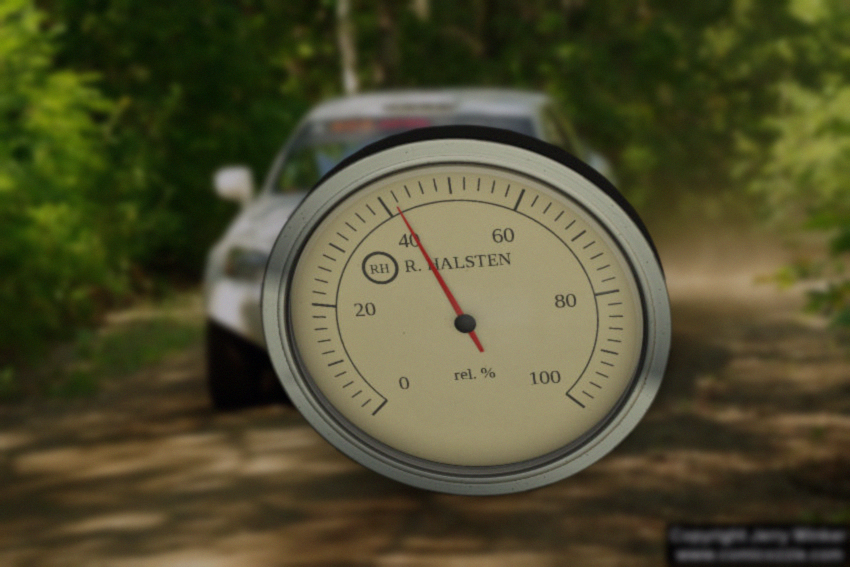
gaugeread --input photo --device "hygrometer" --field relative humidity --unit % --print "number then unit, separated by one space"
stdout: 42 %
